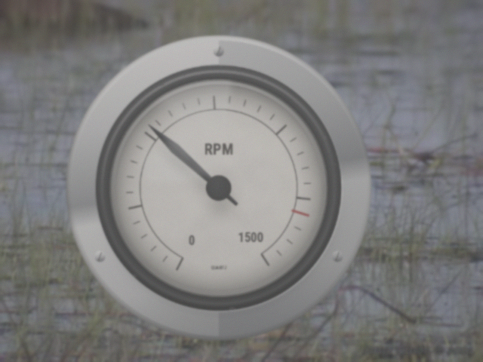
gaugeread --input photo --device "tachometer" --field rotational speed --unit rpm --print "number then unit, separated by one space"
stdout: 525 rpm
